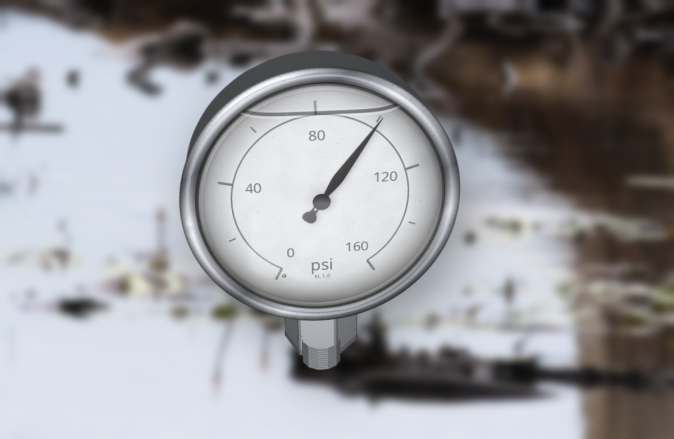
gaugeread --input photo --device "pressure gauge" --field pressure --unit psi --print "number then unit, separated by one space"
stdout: 100 psi
